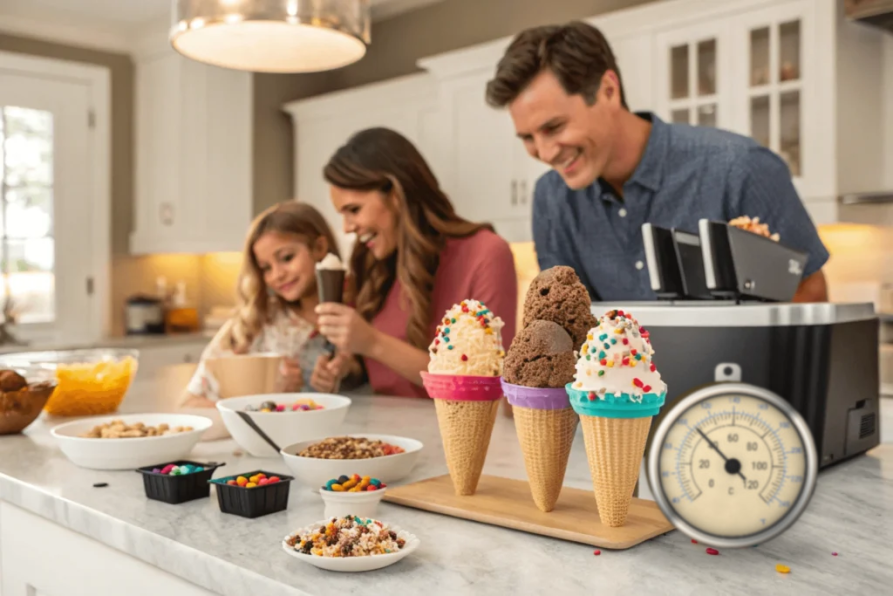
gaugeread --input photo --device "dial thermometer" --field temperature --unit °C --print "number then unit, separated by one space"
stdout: 40 °C
